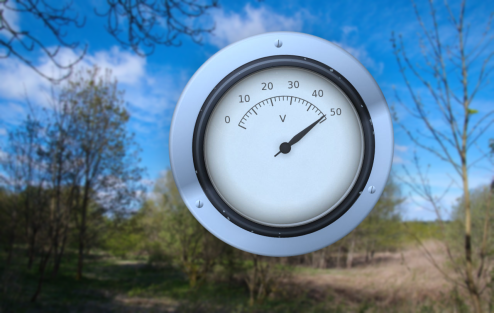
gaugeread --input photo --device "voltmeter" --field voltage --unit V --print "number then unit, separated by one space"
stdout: 48 V
